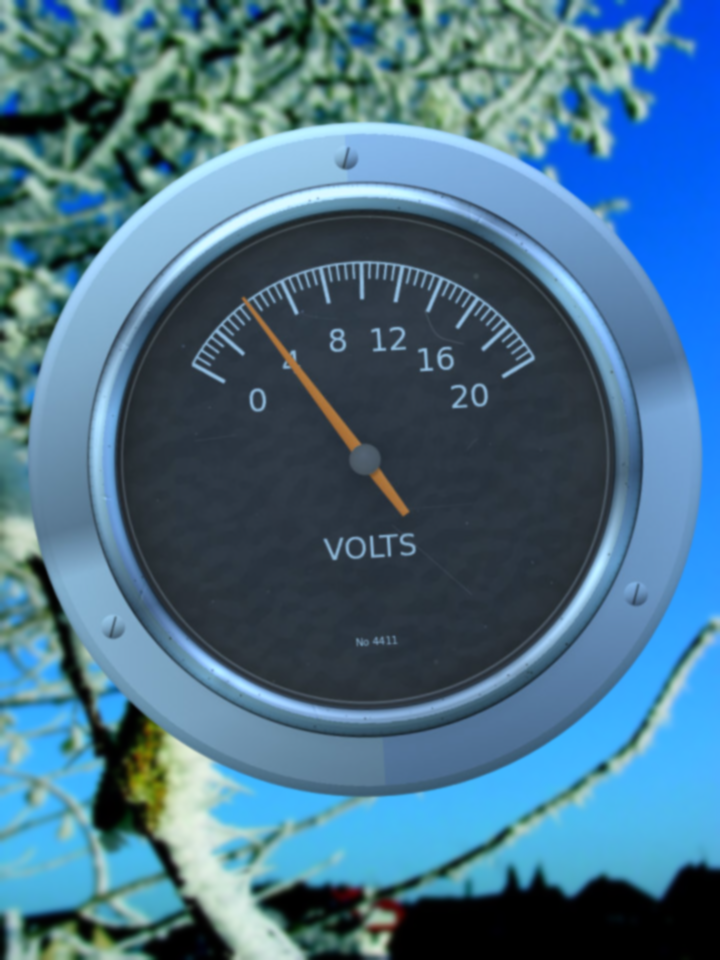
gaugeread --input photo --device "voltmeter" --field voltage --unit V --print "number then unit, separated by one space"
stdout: 4 V
